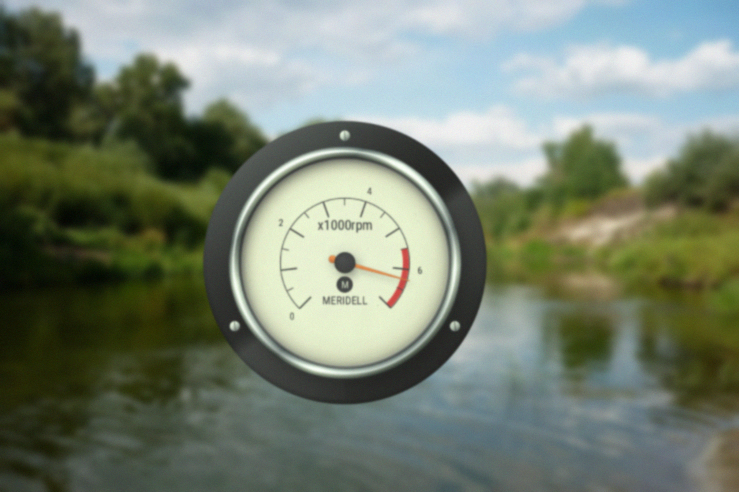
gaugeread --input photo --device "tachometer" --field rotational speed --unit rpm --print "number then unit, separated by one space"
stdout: 6250 rpm
